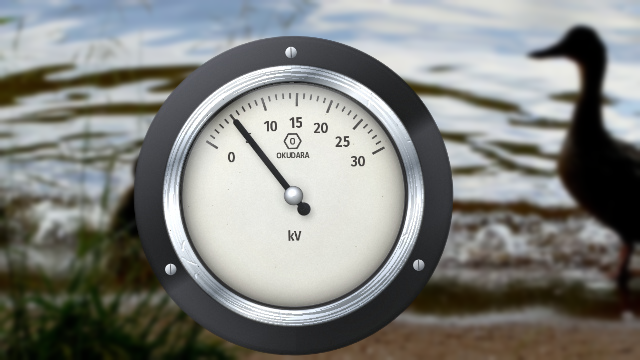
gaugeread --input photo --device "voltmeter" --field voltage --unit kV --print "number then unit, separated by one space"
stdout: 5 kV
